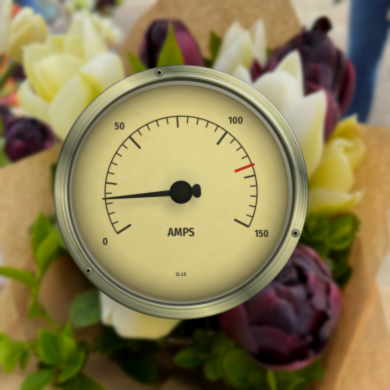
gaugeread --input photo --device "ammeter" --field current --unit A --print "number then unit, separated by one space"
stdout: 17.5 A
